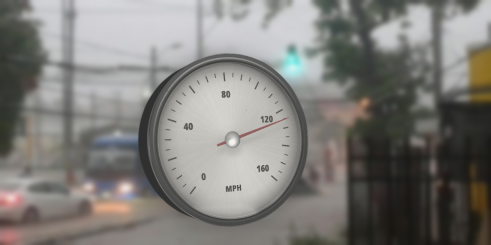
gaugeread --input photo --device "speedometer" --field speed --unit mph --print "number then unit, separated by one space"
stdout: 125 mph
